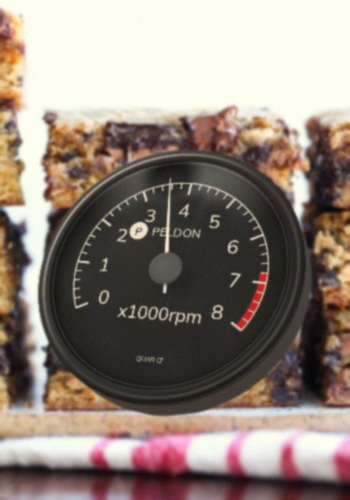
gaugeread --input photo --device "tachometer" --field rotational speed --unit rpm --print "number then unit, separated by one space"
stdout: 3600 rpm
